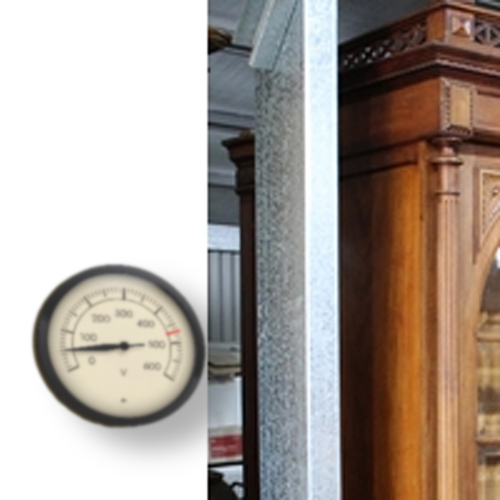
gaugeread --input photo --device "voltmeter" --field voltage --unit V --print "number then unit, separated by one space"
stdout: 50 V
